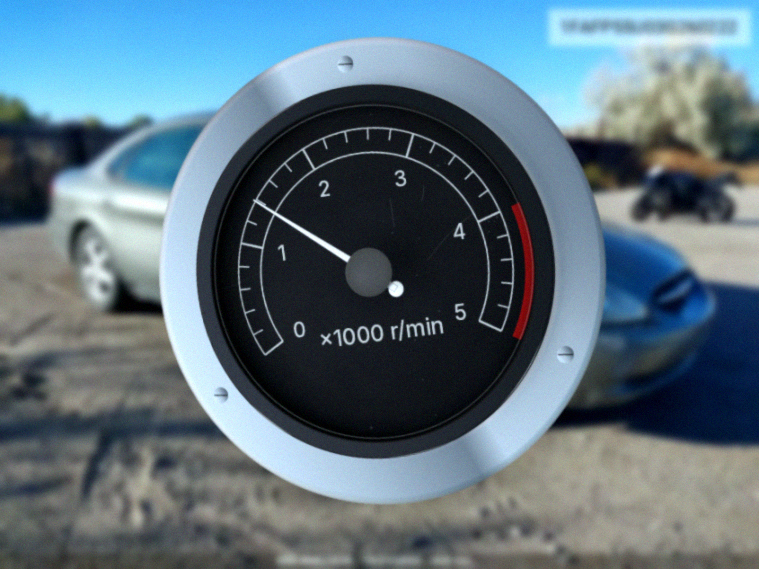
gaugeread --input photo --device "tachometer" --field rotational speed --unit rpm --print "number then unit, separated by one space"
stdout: 1400 rpm
